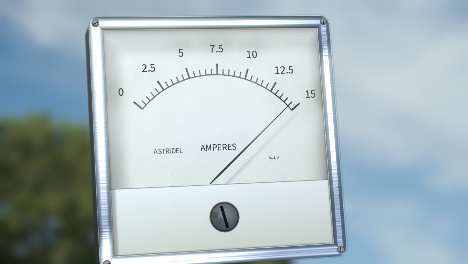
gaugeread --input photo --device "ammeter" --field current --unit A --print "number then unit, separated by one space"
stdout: 14.5 A
